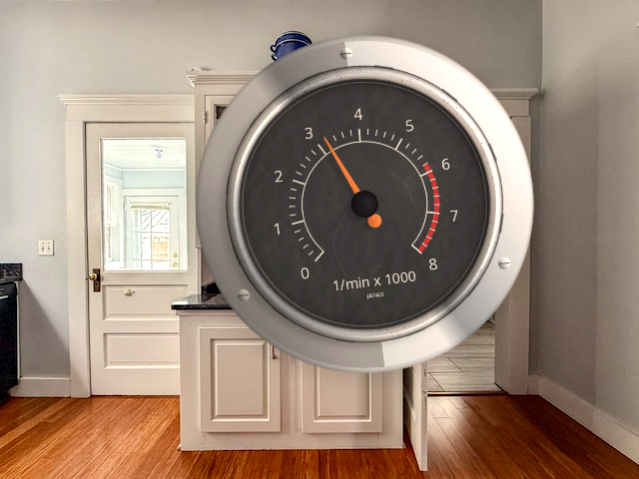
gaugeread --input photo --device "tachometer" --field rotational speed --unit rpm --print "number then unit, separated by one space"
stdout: 3200 rpm
